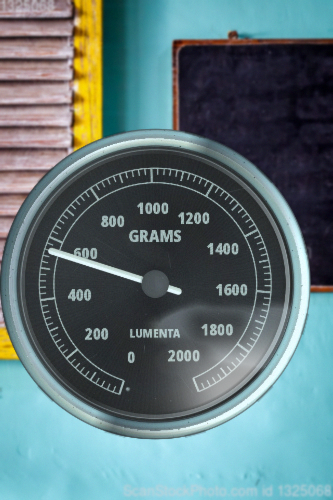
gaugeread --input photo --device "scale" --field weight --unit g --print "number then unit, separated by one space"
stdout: 560 g
